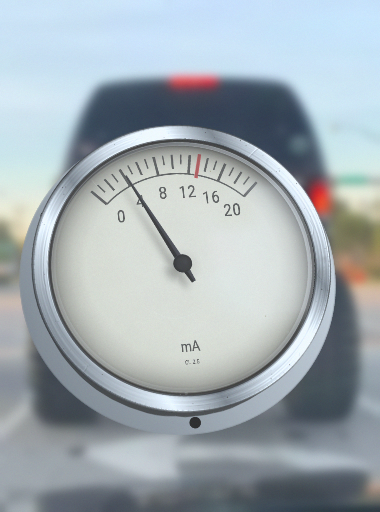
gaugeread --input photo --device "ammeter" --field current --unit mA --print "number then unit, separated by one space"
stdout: 4 mA
